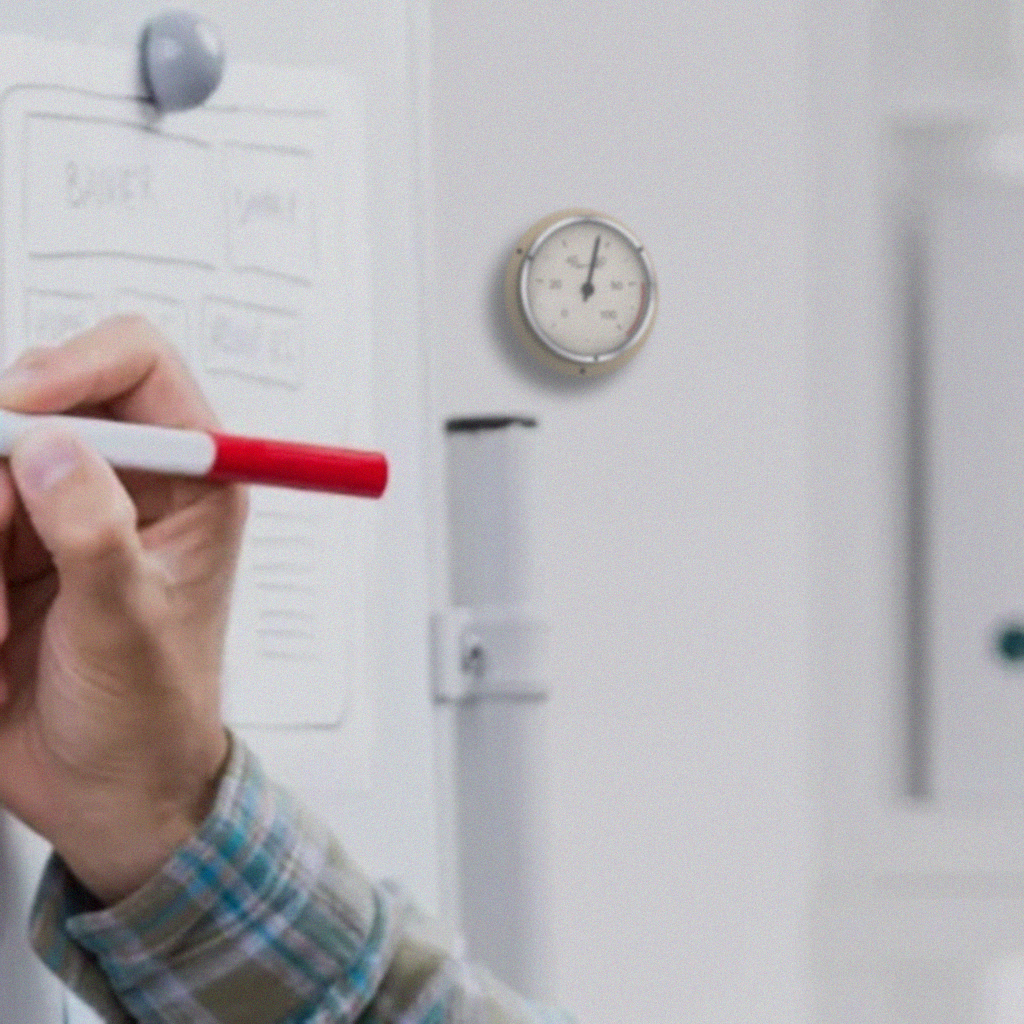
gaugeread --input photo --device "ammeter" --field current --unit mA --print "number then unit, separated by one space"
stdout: 55 mA
